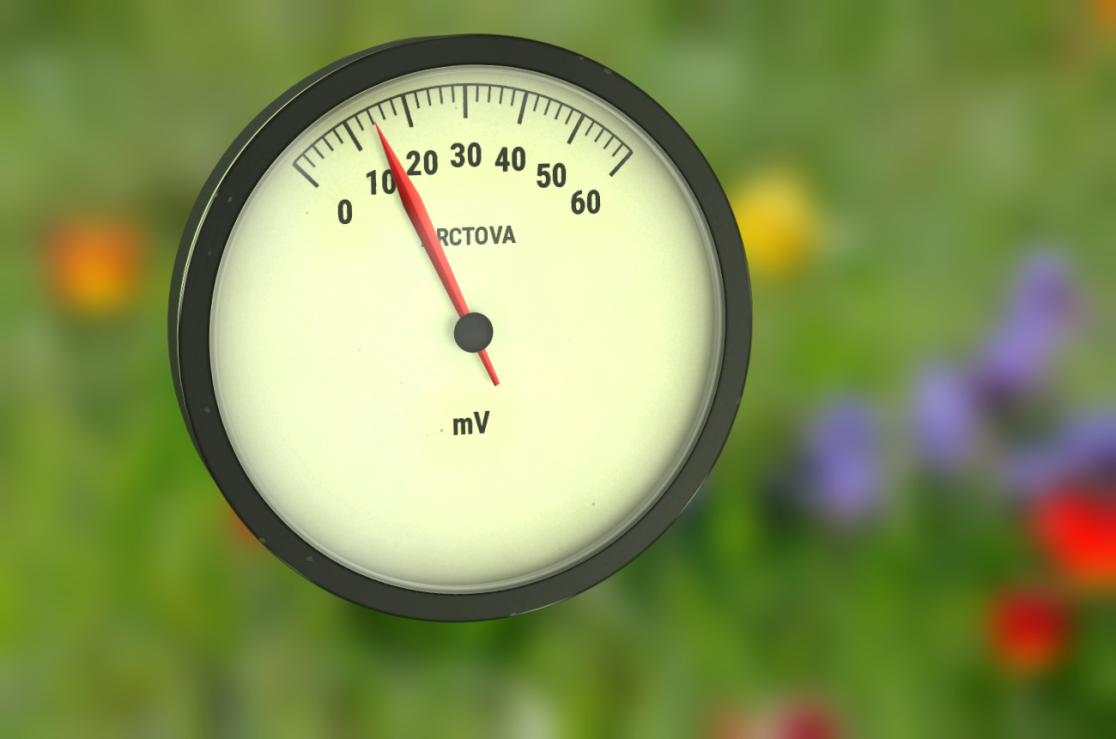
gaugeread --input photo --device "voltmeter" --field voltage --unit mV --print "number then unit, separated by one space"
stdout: 14 mV
